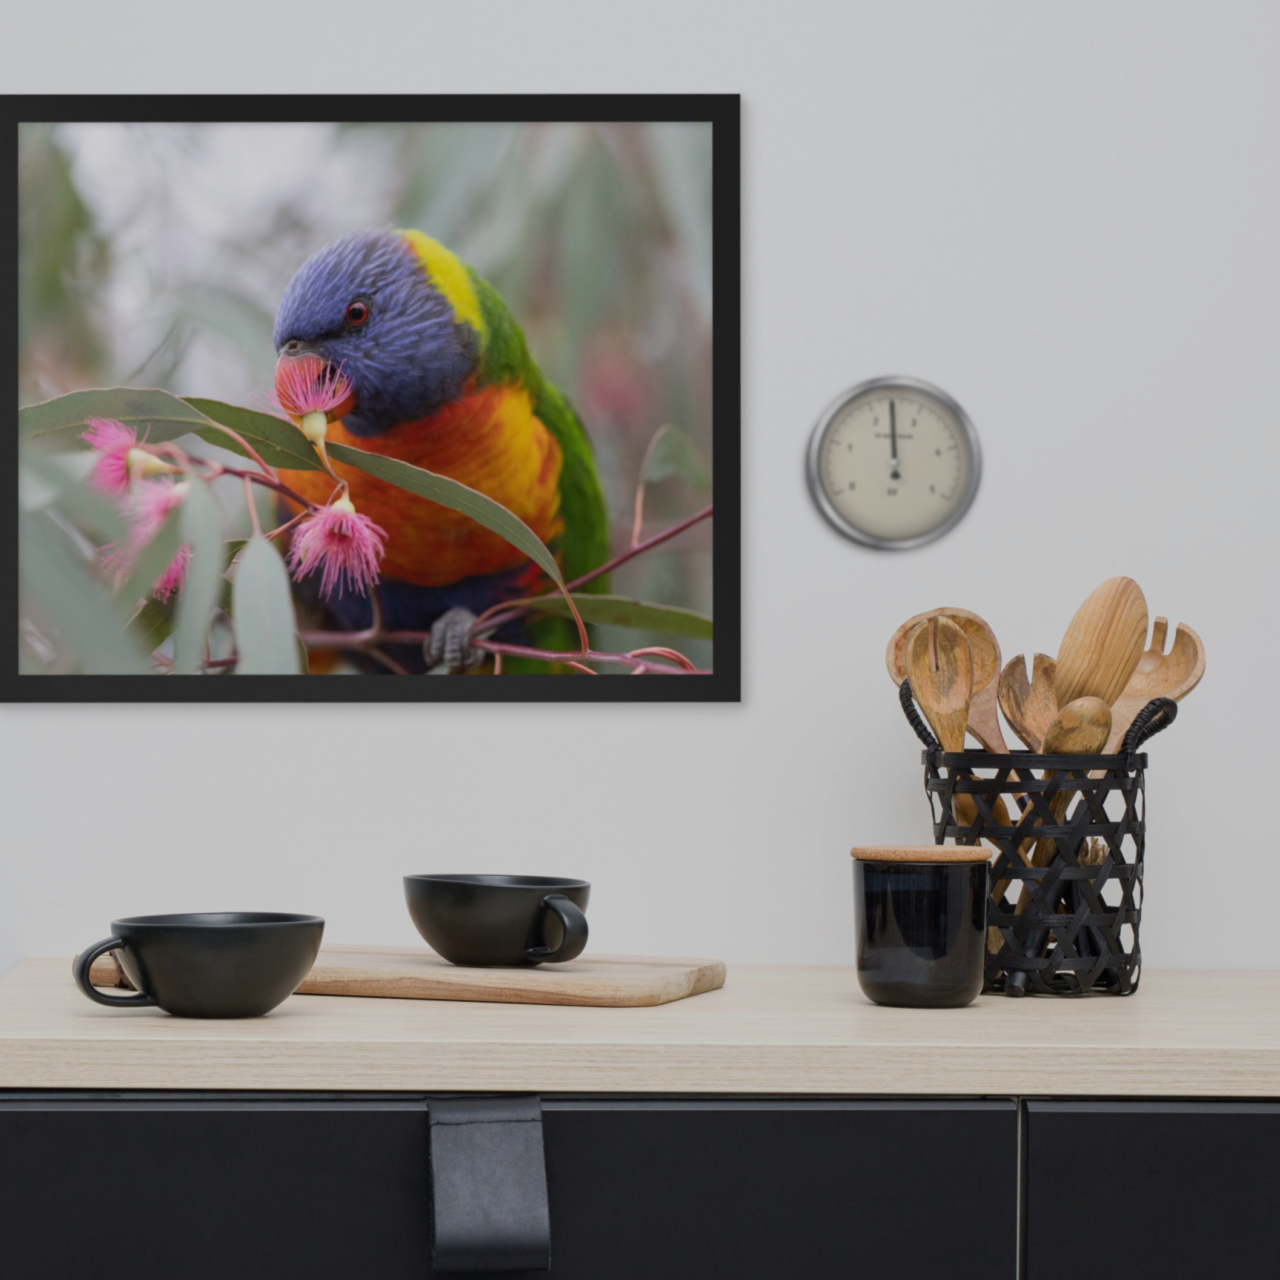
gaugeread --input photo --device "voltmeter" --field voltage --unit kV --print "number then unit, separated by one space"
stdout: 2.4 kV
